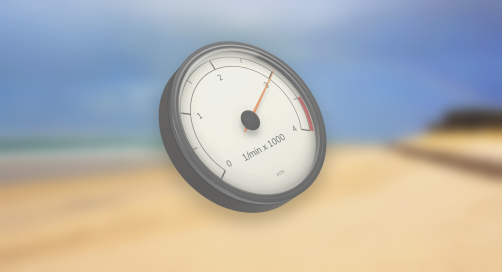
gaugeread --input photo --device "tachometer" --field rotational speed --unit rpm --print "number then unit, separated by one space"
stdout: 3000 rpm
